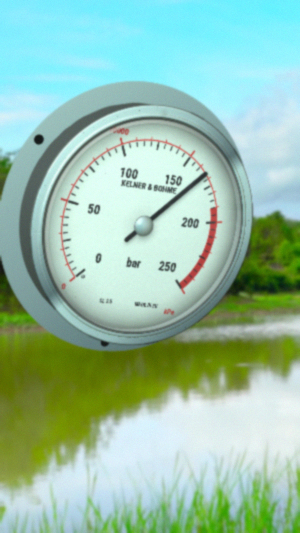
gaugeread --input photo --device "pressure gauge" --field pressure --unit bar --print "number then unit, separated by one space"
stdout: 165 bar
